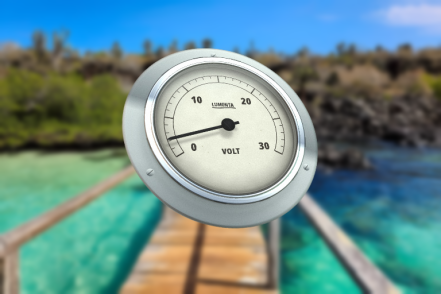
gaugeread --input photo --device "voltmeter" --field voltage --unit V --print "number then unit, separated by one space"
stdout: 2 V
